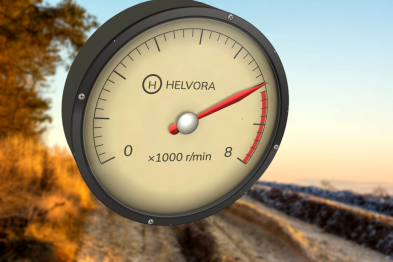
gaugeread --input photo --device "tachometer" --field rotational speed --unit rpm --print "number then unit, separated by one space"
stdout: 6000 rpm
